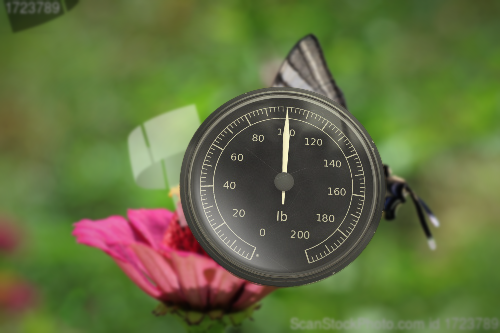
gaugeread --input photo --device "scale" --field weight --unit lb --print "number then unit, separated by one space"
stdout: 100 lb
